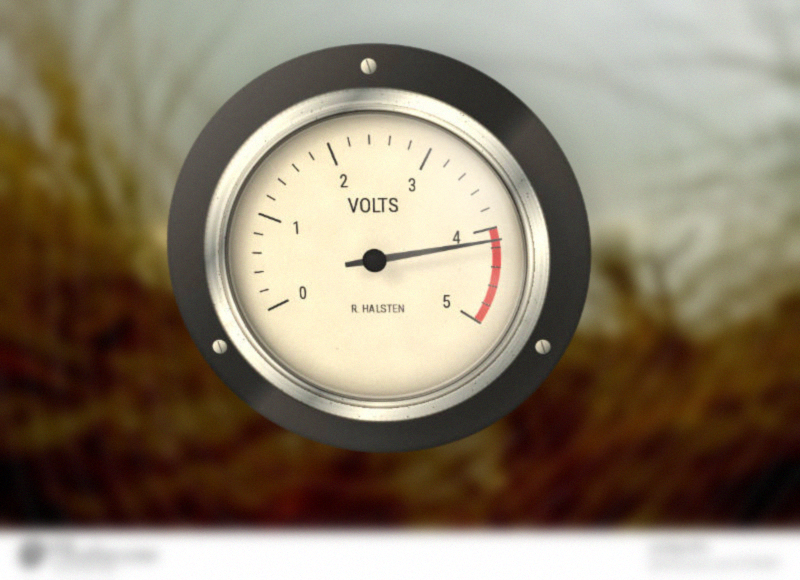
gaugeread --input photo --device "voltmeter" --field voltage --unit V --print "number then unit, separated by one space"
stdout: 4.1 V
